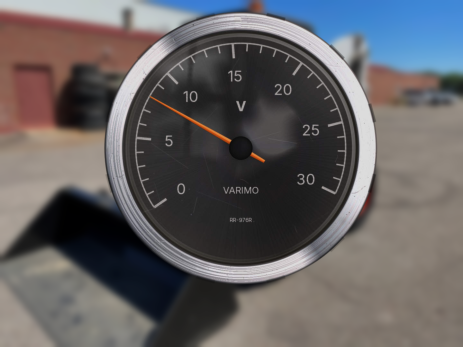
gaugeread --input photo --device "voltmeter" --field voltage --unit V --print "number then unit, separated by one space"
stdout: 8 V
